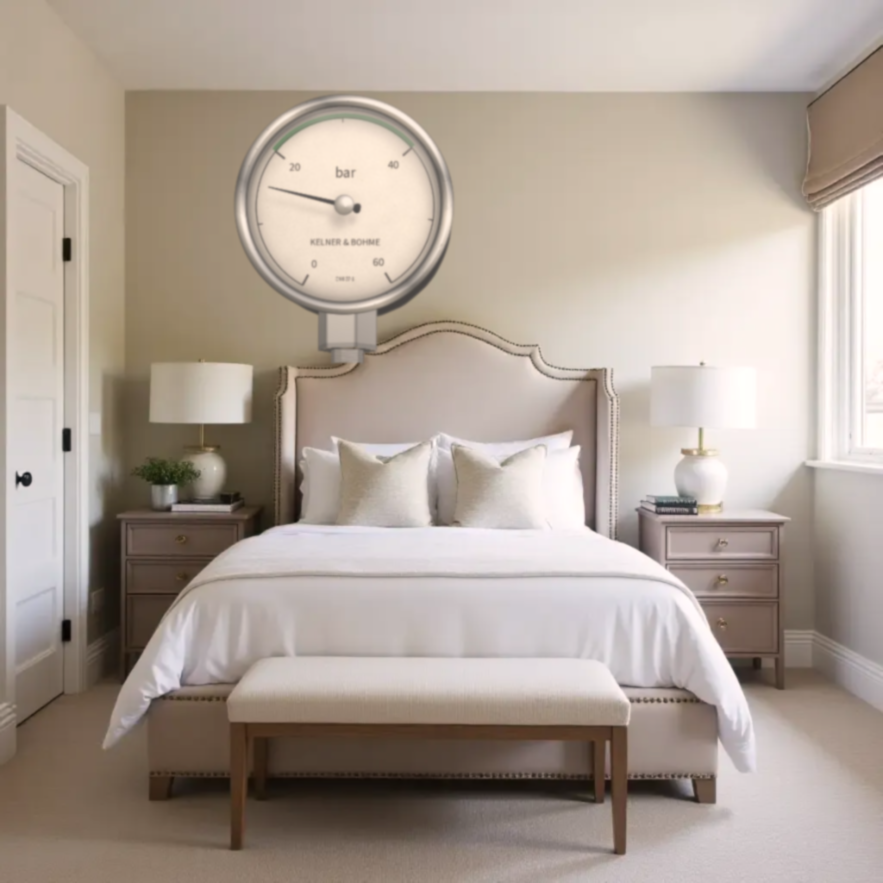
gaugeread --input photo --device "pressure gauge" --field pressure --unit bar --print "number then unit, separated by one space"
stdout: 15 bar
